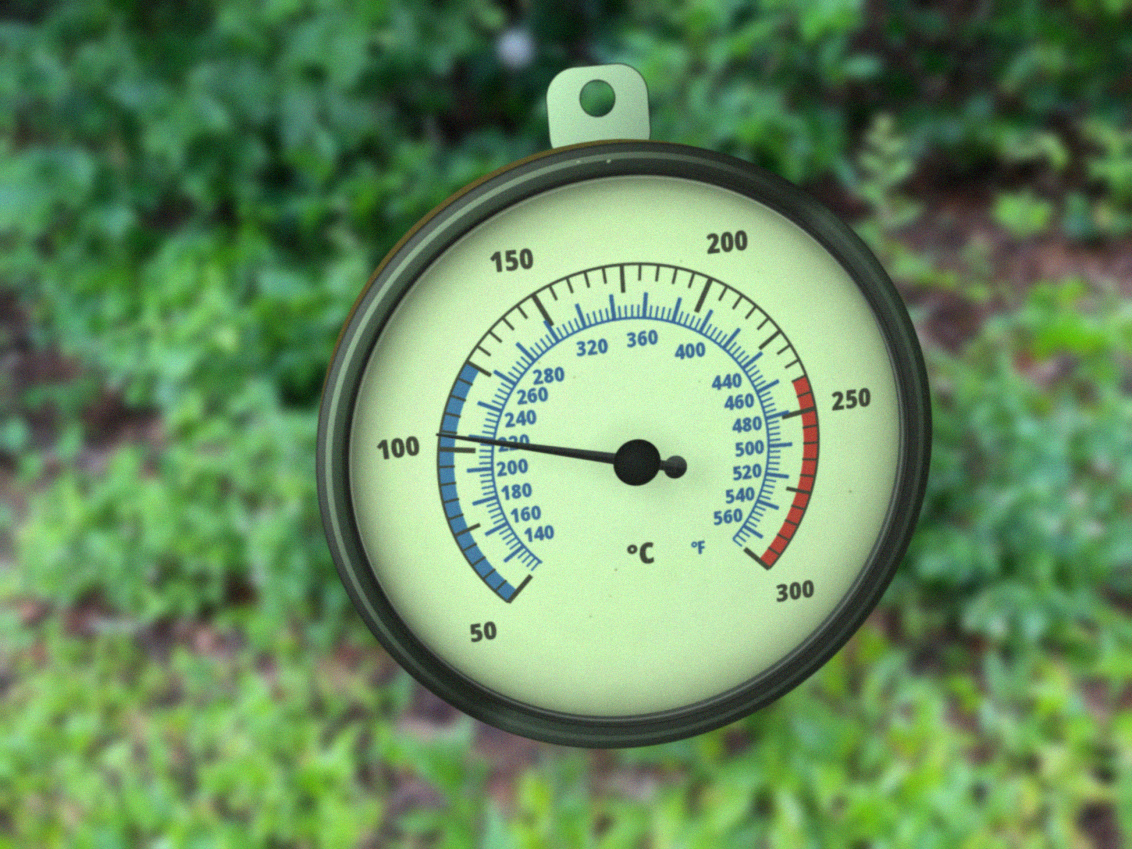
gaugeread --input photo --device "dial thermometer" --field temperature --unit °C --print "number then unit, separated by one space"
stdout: 105 °C
